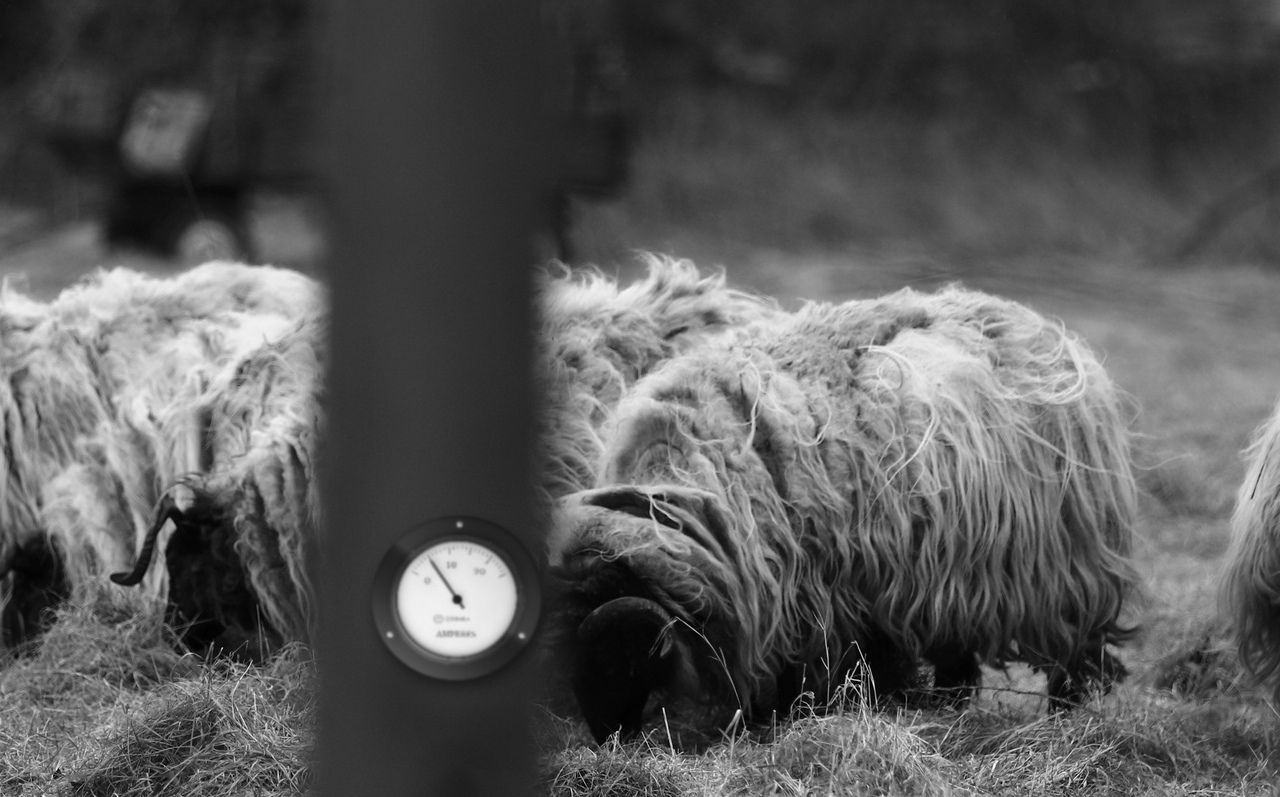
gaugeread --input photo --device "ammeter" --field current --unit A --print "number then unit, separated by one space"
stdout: 5 A
